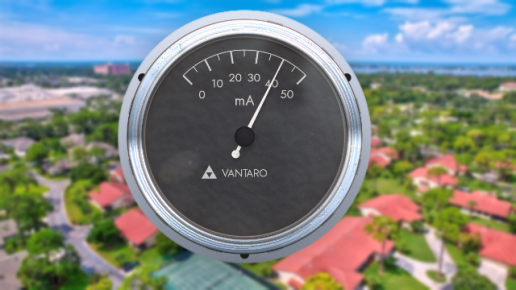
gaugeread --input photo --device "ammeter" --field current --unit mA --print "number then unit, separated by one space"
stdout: 40 mA
